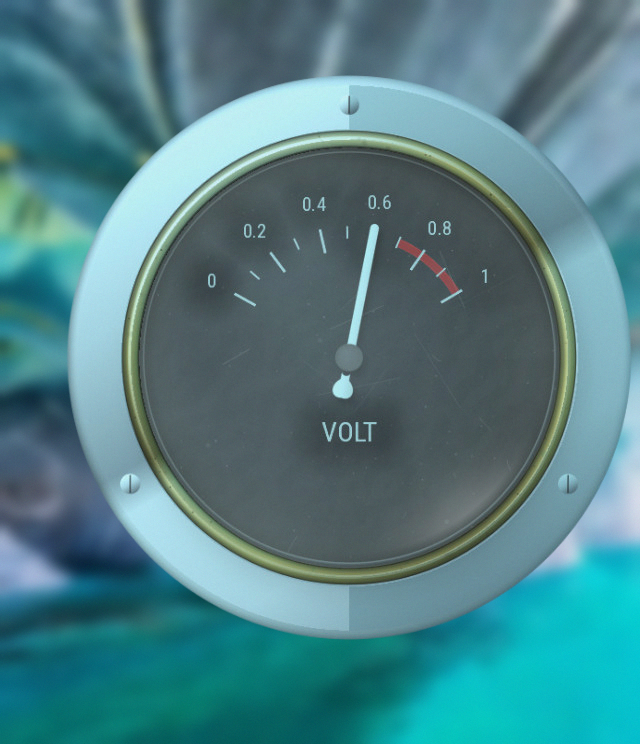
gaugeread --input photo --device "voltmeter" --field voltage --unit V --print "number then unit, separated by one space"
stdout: 0.6 V
